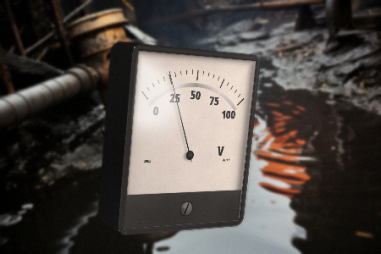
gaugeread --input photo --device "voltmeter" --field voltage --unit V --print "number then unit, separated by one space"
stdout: 25 V
